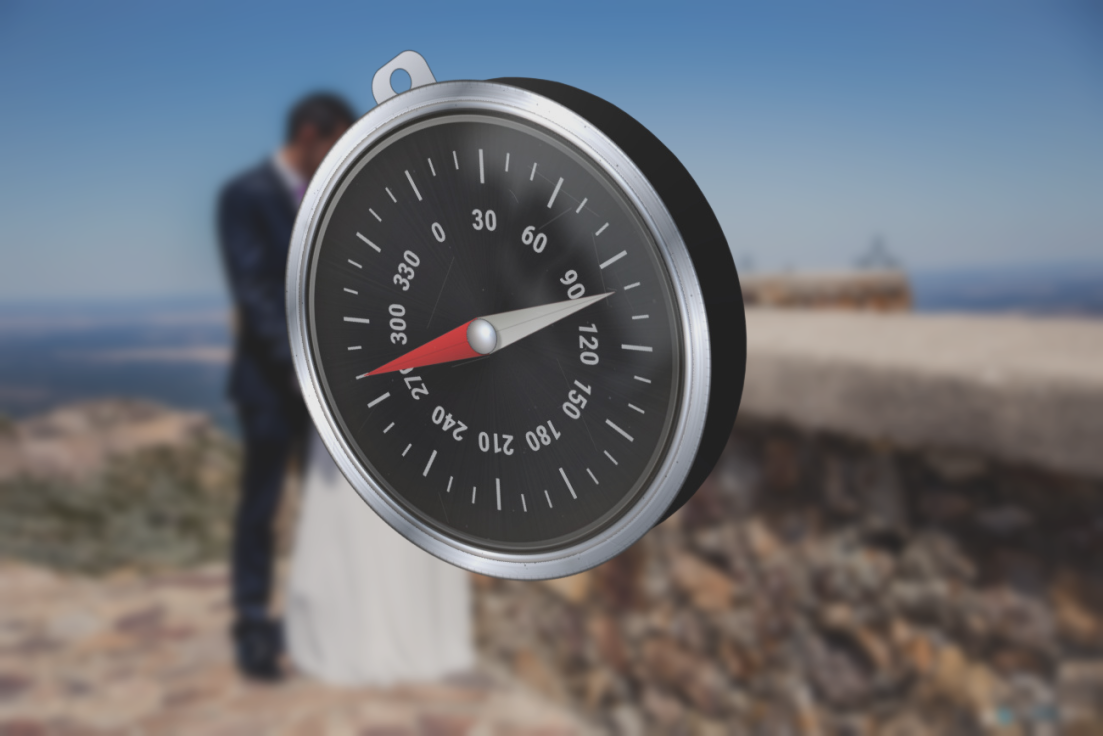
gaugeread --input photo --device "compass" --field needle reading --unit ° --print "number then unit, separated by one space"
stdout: 280 °
